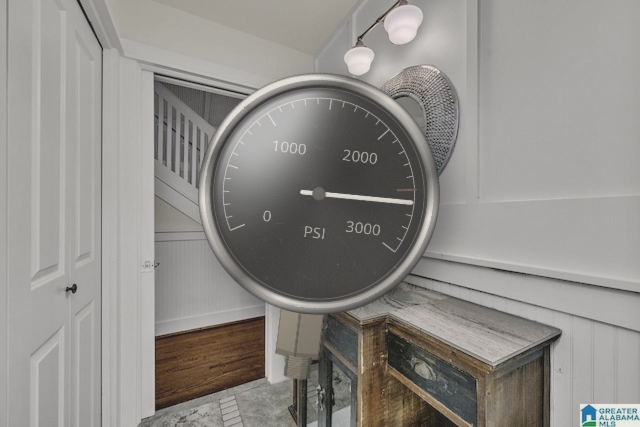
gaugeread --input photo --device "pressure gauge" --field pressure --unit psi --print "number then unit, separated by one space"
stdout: 2600 psi
